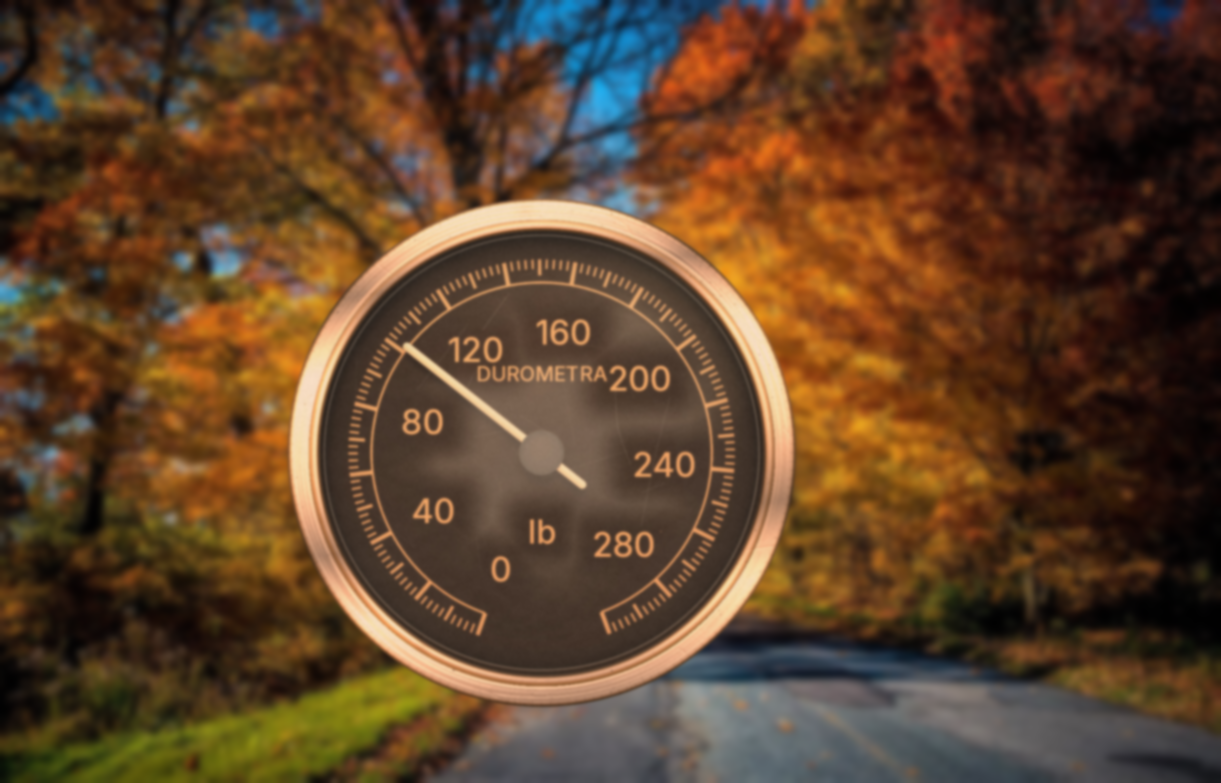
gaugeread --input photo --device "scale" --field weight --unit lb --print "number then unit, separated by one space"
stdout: 102 lb
